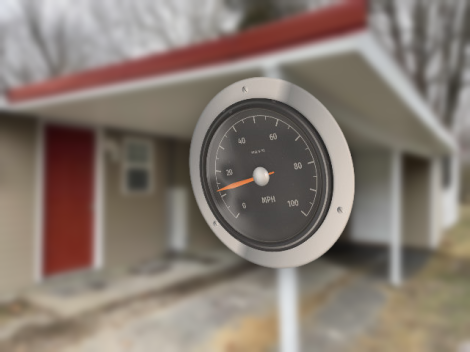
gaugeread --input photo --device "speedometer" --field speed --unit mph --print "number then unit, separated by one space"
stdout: 12.5 mph
